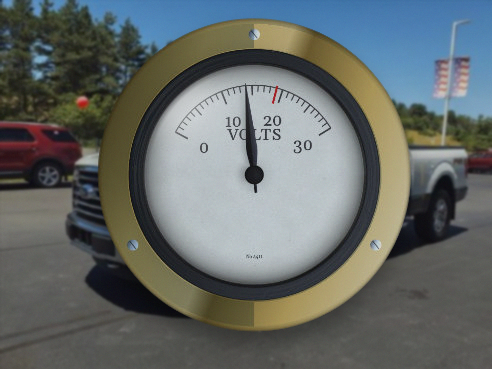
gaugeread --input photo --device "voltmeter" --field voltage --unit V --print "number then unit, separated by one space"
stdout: 14 V
